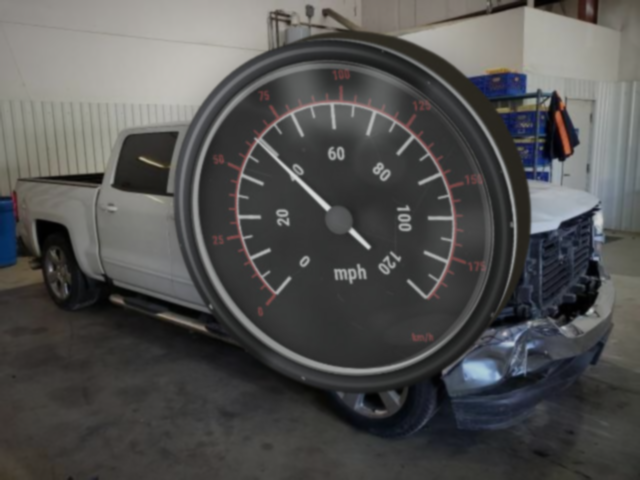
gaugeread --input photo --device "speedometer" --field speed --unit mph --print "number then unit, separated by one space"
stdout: 40 mph
